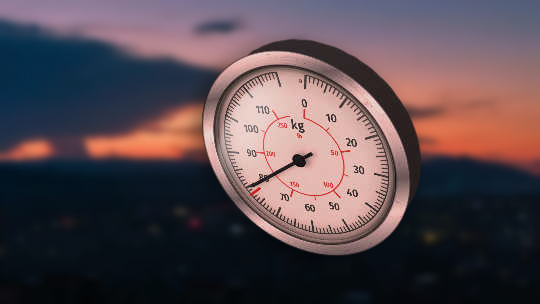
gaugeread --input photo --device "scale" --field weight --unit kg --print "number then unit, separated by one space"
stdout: 80 kg
